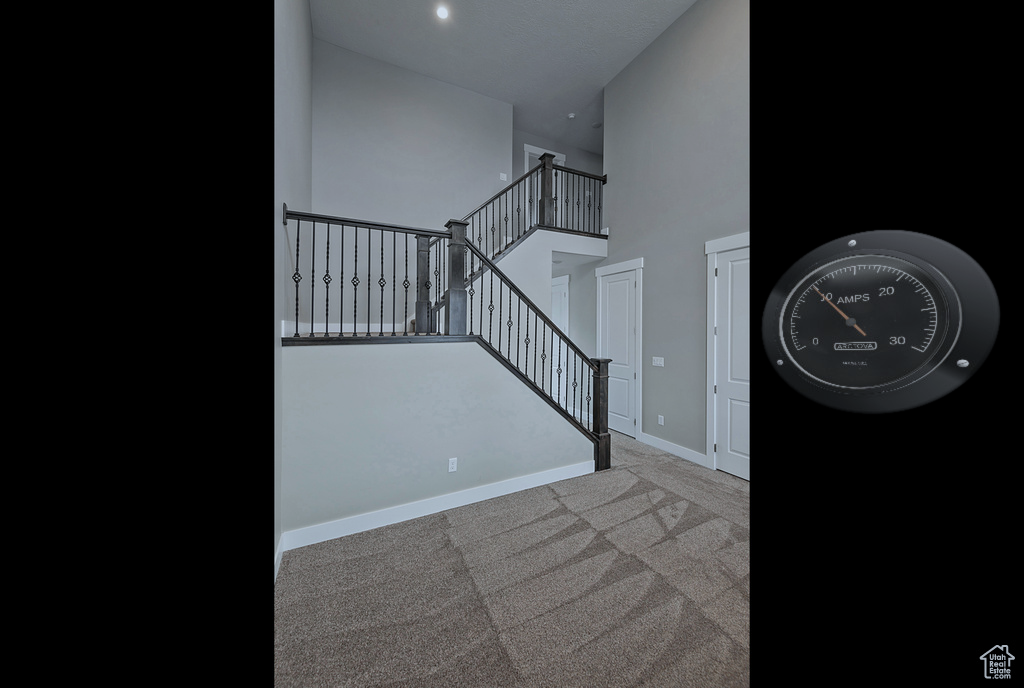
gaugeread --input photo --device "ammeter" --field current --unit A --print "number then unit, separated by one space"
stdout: 10 A
